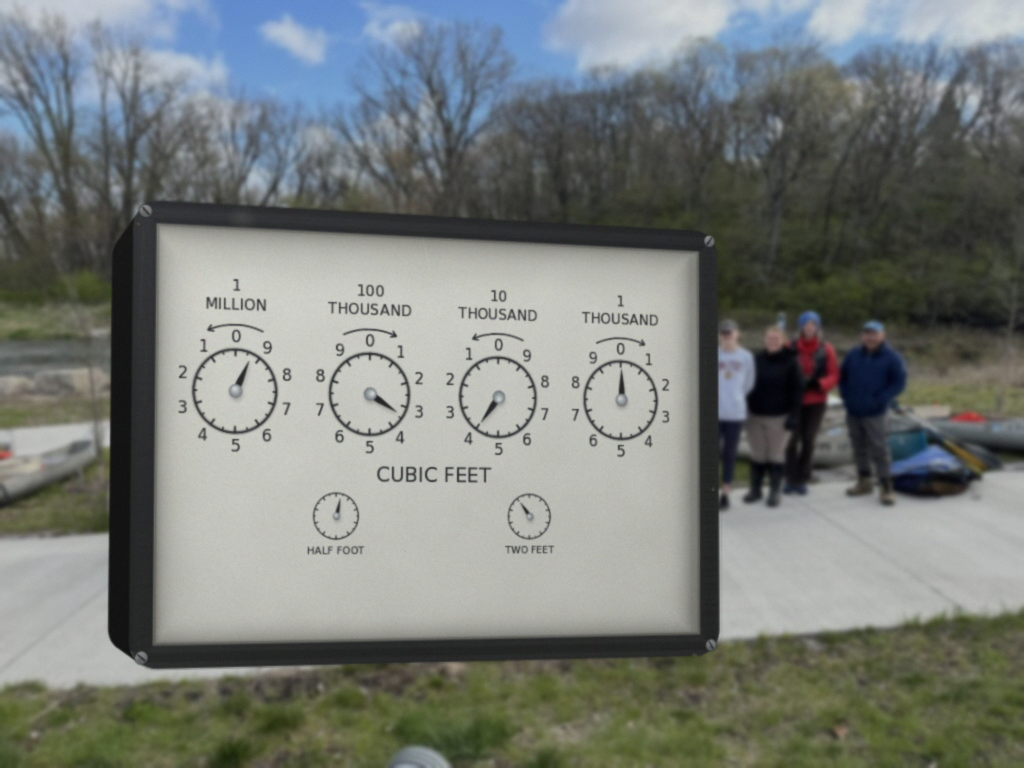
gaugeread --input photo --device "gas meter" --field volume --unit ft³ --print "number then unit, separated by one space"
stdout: 934000 ft³
